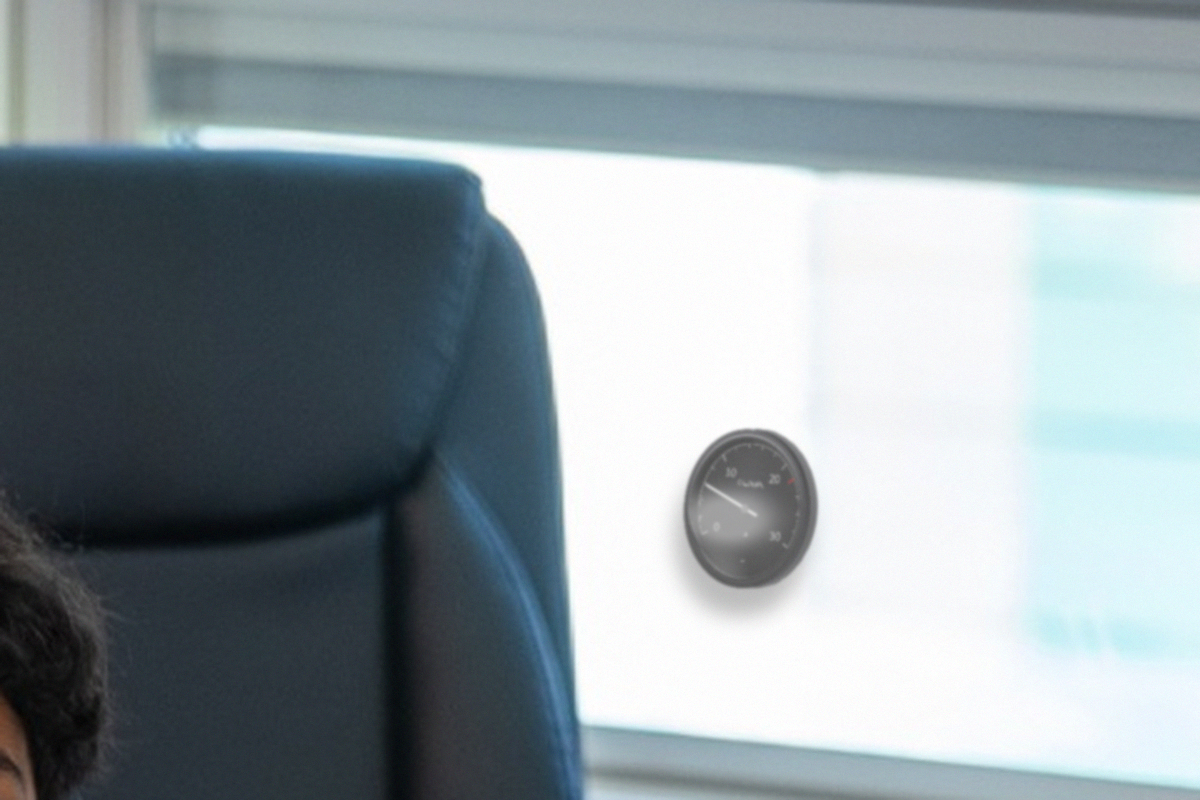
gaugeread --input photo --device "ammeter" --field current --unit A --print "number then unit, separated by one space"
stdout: 6 A
